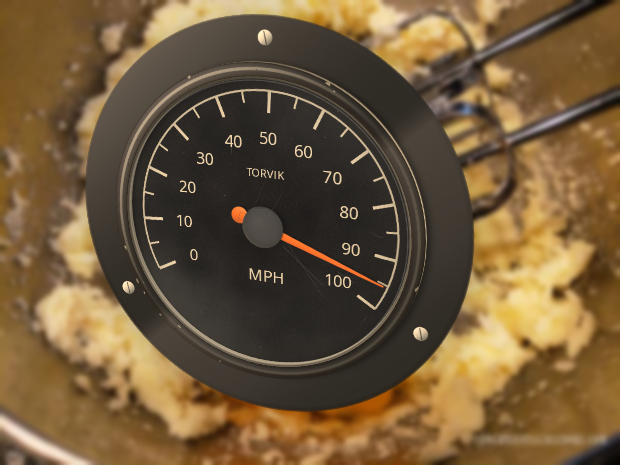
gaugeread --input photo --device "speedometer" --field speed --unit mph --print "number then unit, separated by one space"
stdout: 95 mph
